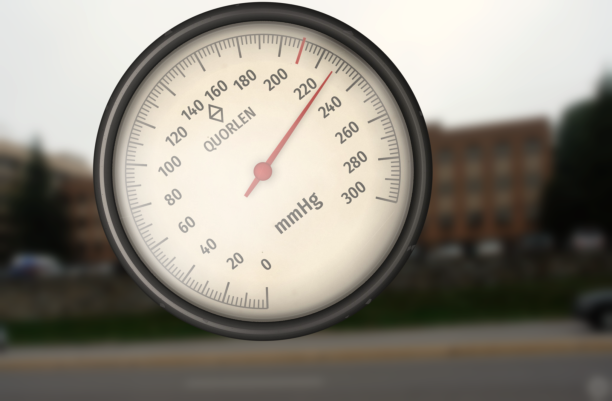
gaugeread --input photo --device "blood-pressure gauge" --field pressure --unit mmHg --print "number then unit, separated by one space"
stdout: 228 mmHg
